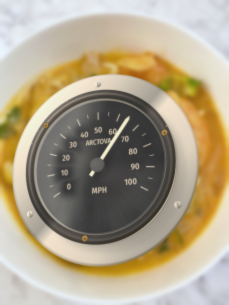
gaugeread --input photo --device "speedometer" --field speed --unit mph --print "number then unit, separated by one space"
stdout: 65 mph
